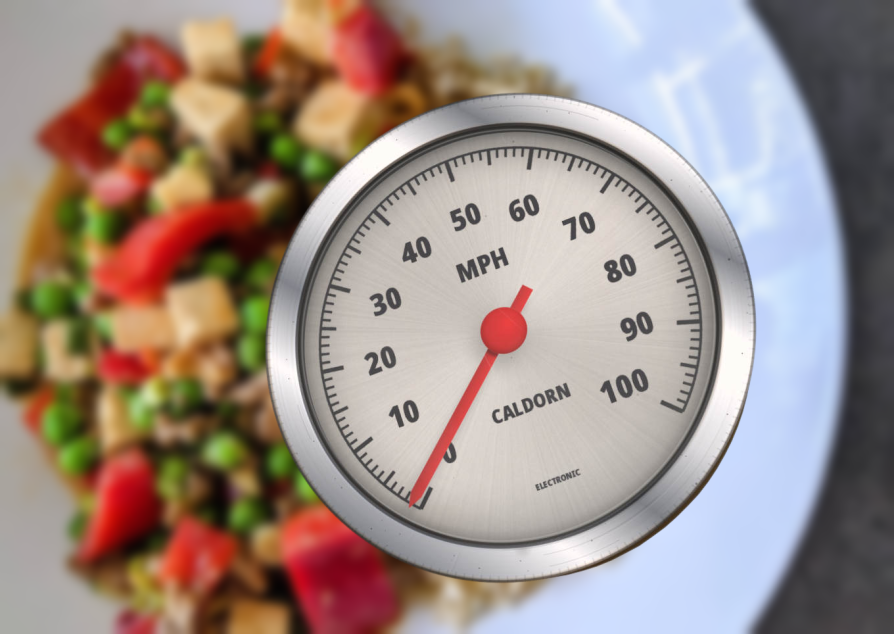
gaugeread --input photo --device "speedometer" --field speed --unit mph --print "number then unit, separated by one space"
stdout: 1 mph
